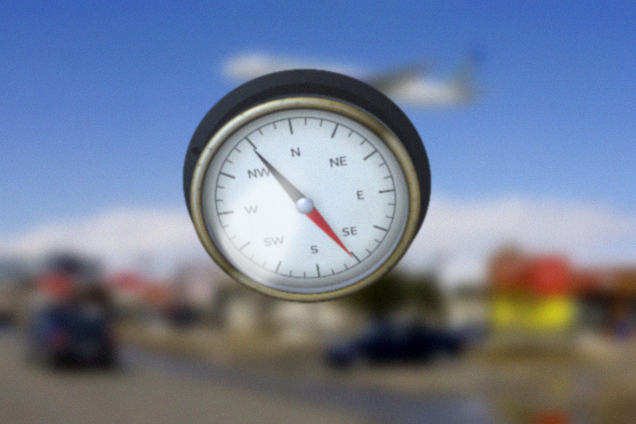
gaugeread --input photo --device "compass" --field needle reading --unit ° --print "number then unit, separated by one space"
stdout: 150 °
